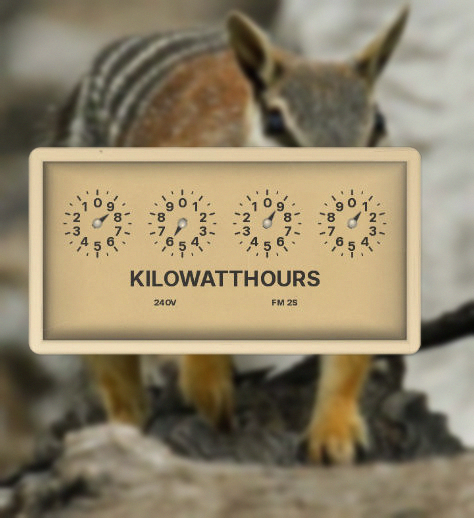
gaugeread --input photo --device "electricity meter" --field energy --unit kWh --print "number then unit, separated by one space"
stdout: 8591 kWh
